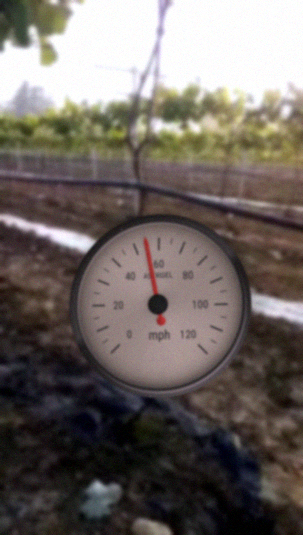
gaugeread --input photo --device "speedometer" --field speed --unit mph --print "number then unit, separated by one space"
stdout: 55 mph
